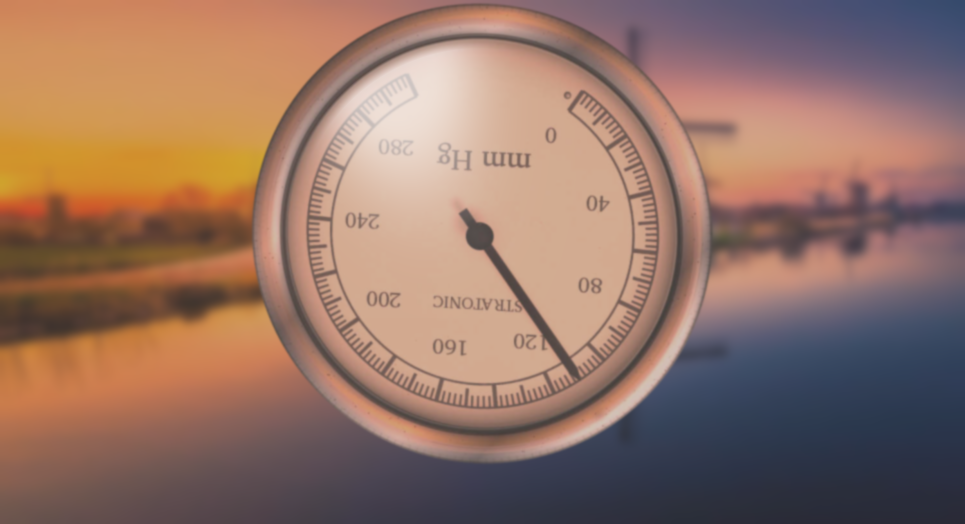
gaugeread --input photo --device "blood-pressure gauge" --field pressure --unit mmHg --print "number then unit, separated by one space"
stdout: 110 mmHg
